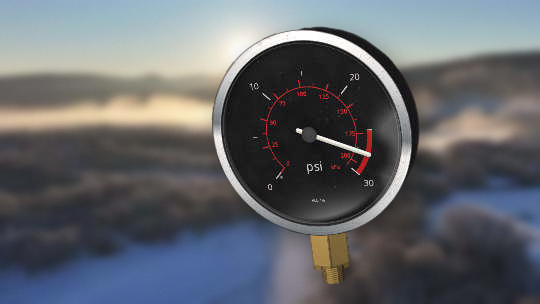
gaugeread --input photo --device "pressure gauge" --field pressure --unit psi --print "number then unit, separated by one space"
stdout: 27.5 psi
